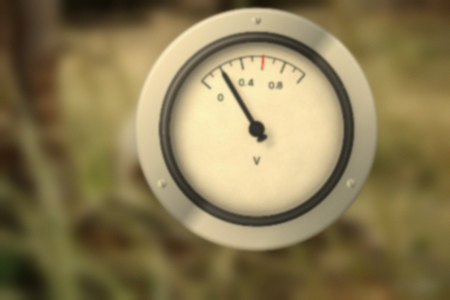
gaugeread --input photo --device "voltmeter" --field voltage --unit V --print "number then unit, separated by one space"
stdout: 0.2 V
